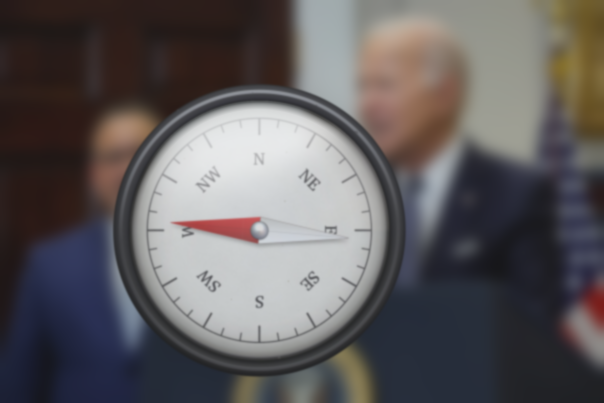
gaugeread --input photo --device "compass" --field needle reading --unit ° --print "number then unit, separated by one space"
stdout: 275 °
